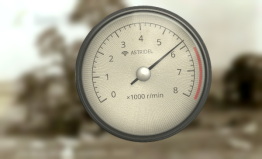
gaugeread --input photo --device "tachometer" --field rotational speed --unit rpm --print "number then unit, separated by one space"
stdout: 5800 rpm
